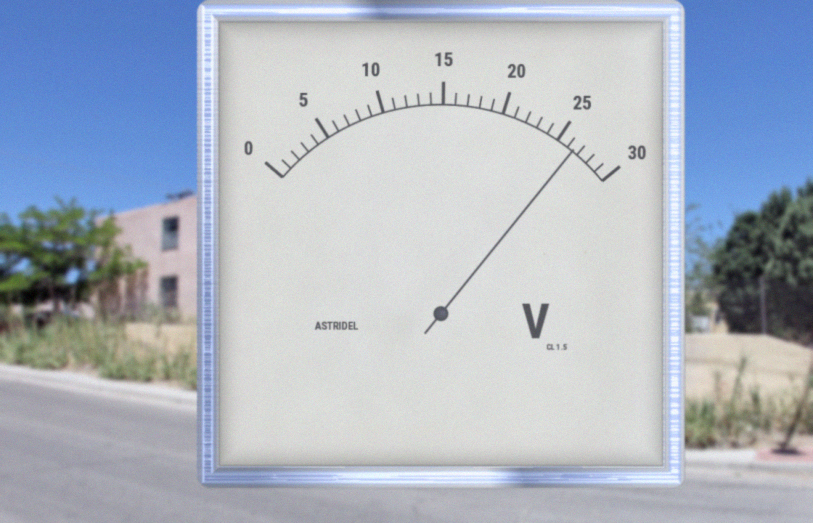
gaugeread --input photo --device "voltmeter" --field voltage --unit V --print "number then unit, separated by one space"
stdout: 26.5 V
